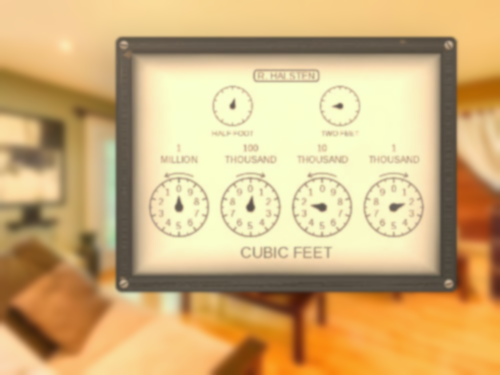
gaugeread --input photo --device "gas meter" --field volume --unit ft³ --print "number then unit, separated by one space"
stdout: 2200 ft³
